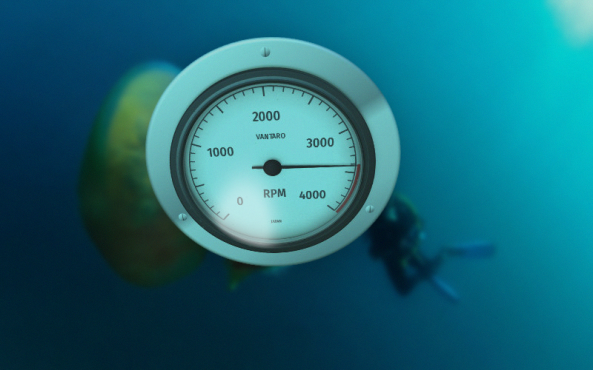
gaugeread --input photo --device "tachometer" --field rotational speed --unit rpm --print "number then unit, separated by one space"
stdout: 3400 rpm
